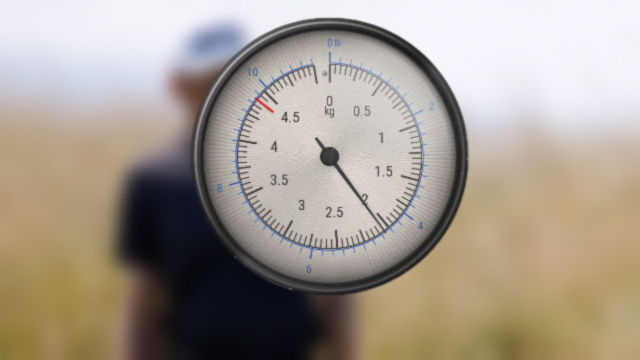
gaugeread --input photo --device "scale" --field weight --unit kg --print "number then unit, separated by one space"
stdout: 2.05 kg
